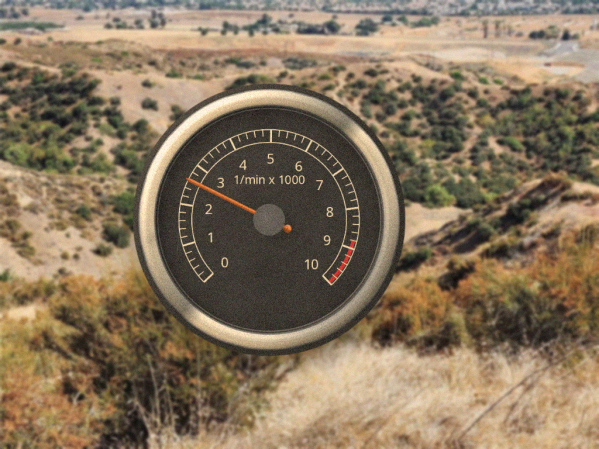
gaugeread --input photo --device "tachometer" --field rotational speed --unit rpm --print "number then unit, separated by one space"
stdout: 2600 rpm
